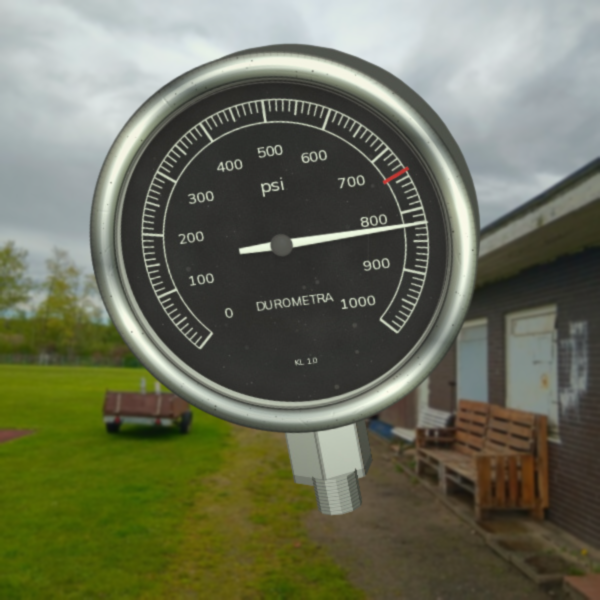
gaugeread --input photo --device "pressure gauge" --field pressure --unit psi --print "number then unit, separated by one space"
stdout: 820 psi
